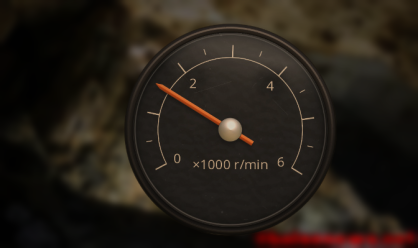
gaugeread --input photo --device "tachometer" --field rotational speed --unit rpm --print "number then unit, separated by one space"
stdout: 1500 rpm
